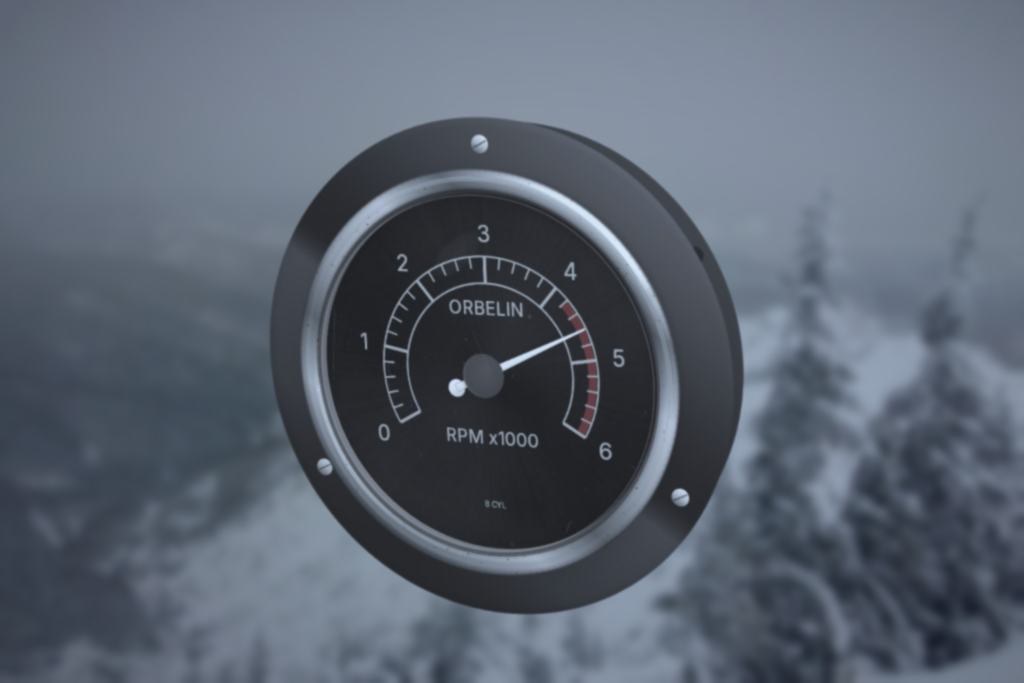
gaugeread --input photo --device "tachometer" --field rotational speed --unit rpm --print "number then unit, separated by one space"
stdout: 4600 rpm
